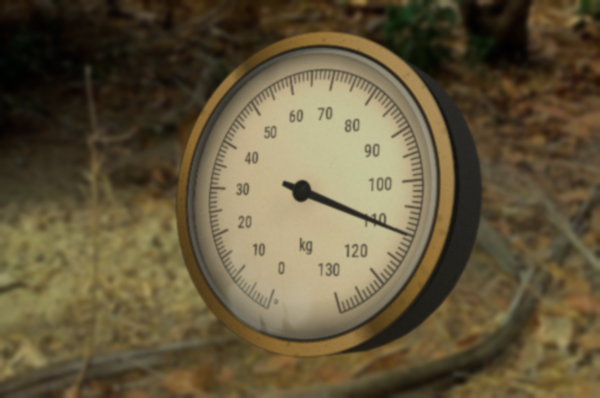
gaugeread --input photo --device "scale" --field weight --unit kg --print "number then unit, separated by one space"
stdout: 110 kg
